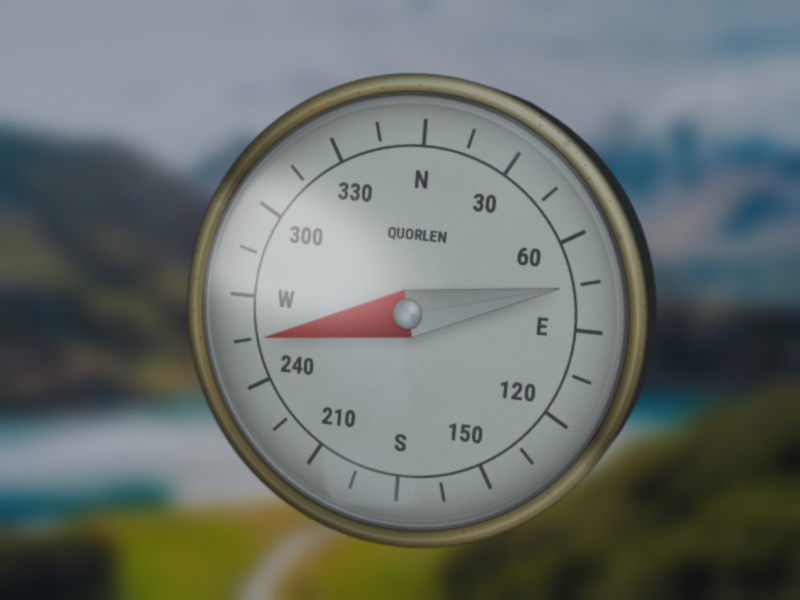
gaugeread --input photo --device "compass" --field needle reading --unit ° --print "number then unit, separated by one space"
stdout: 255 °
